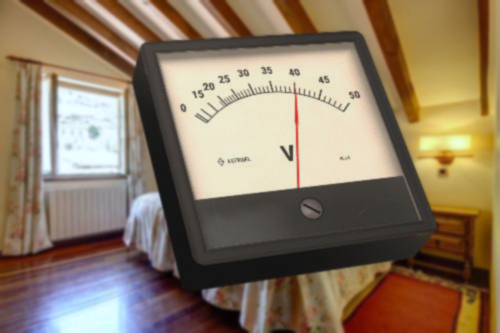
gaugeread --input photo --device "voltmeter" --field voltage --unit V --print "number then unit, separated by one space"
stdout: 40 V
